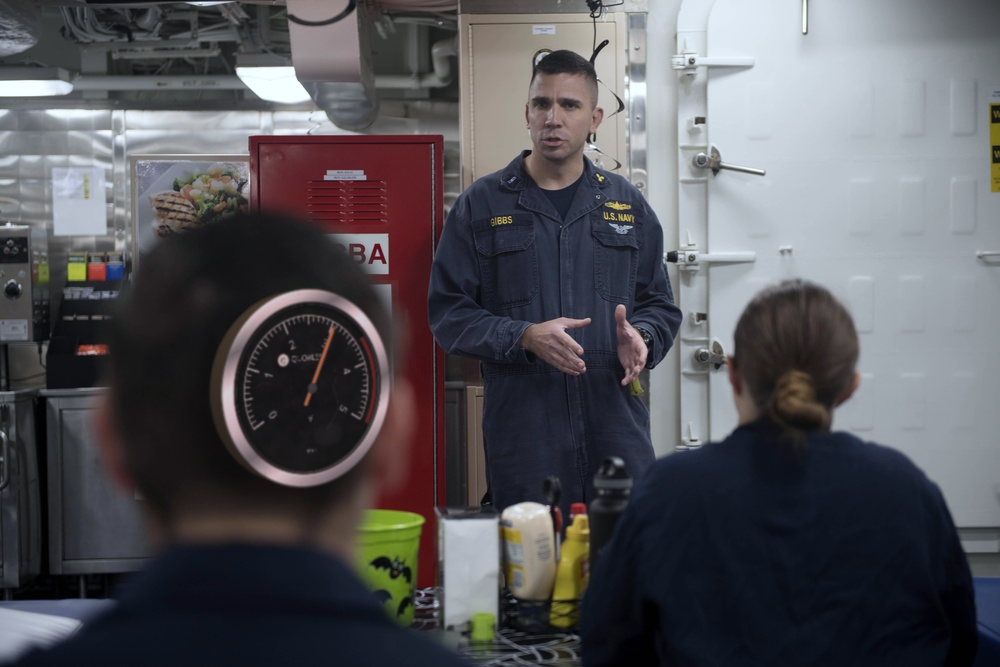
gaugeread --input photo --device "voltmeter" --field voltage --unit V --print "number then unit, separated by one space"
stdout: 3 V
